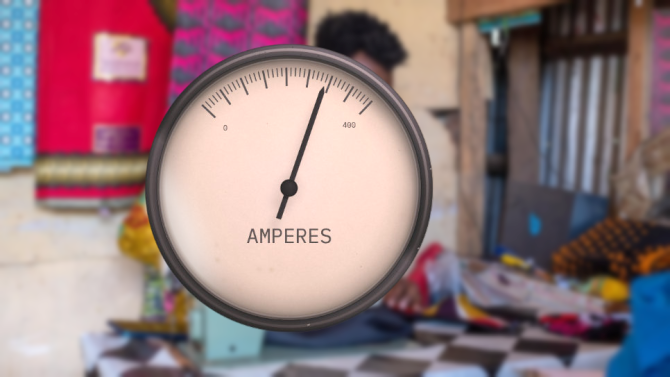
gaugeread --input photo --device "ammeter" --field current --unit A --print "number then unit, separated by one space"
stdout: 290 A
